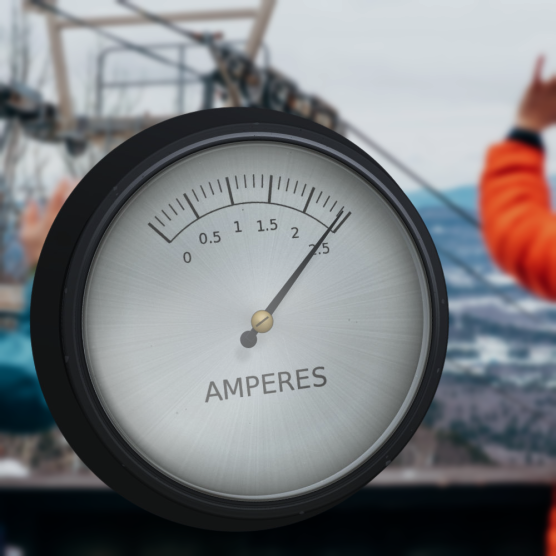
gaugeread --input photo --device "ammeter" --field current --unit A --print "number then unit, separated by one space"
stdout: 2.4 A
